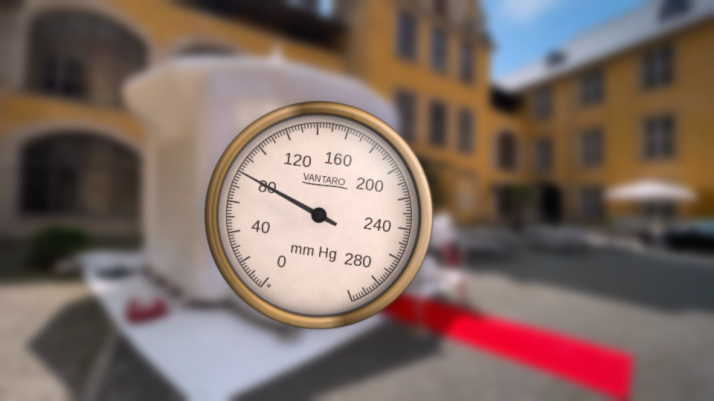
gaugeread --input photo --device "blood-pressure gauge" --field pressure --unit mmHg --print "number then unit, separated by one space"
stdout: 80 mmHg
